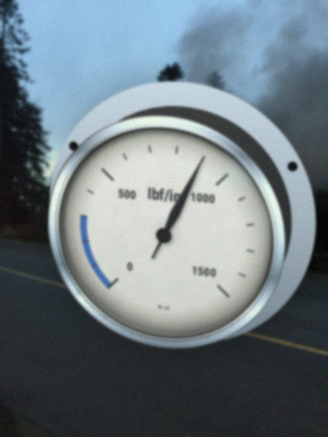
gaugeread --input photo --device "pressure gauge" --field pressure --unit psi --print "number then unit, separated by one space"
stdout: 900 psi
